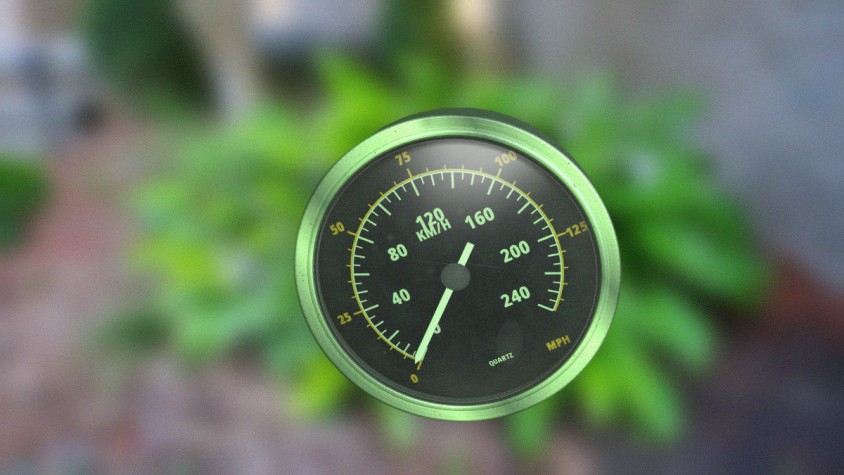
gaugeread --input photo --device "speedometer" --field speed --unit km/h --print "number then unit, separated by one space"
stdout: 2.5 km/h
